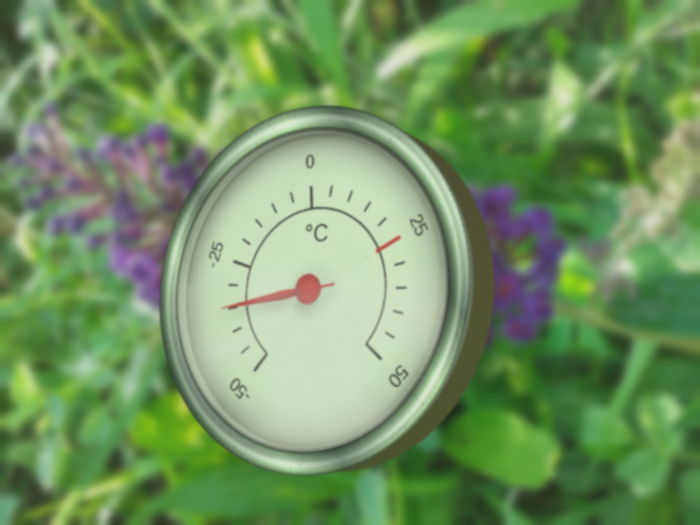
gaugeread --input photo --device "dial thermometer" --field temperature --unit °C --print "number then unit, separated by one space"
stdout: -35 °C
